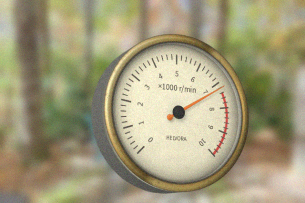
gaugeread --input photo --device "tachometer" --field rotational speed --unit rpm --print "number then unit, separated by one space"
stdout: 7200 rpm
